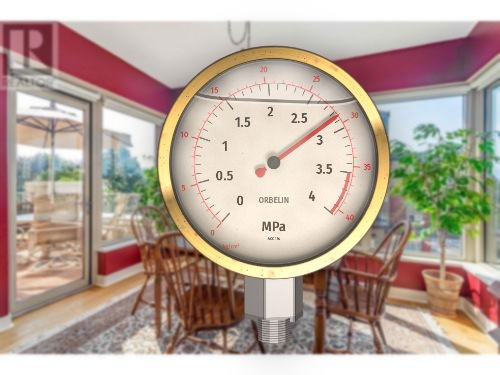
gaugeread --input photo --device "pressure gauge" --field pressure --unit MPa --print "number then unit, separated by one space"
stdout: 2.85 MPa
